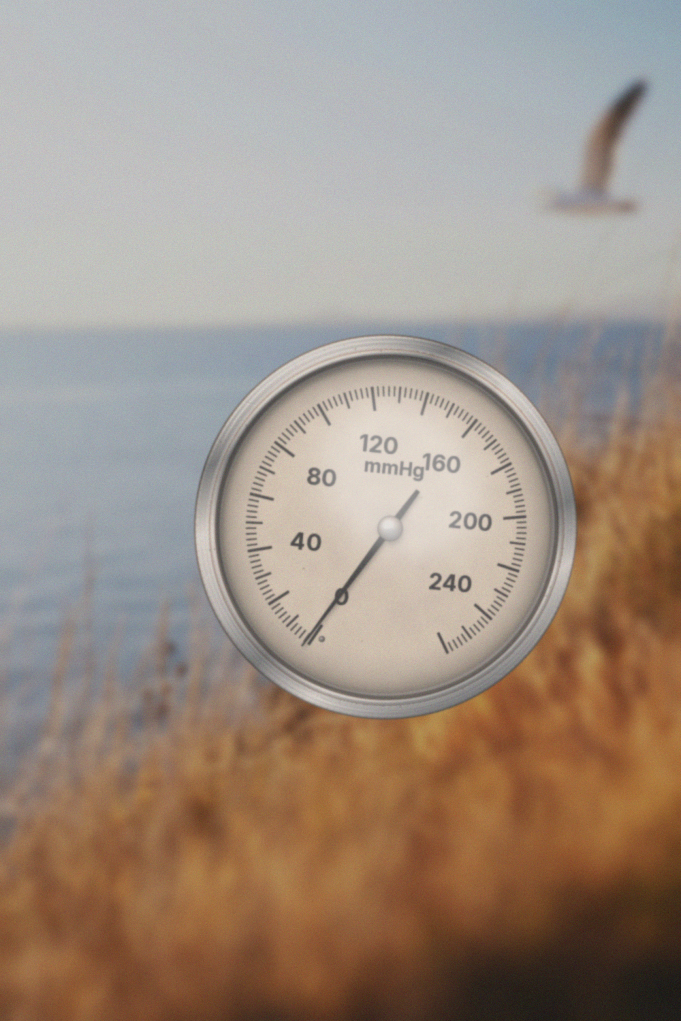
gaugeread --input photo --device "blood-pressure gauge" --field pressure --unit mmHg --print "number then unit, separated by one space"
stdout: 2 mmHg
